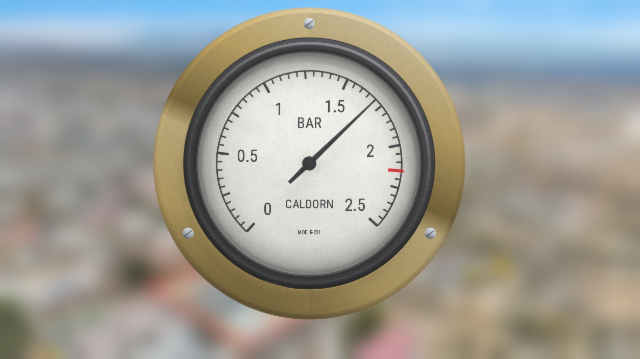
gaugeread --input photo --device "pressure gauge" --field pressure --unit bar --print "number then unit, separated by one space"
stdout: 1.7 bar
